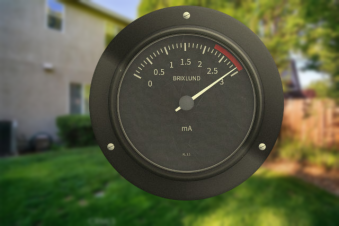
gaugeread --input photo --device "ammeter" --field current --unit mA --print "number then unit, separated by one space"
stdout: 2.9 mA
